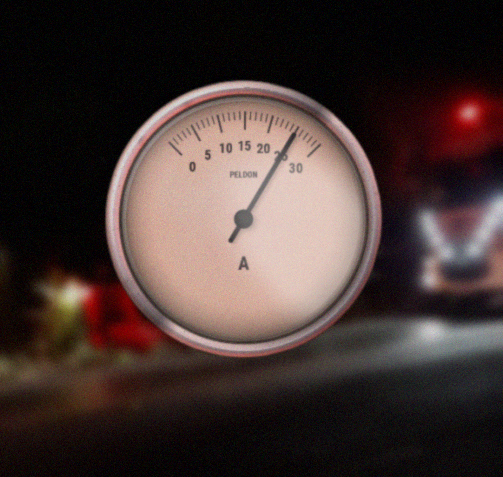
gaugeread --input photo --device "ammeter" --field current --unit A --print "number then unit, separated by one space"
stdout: 25 A
